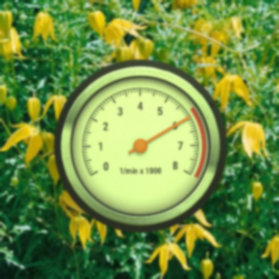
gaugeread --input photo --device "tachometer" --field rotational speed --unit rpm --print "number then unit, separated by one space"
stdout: 6000 rpm
